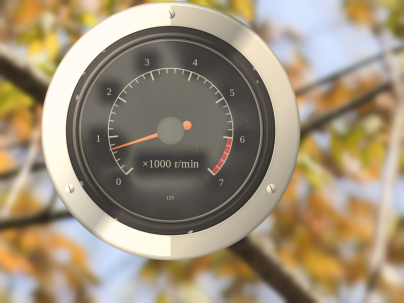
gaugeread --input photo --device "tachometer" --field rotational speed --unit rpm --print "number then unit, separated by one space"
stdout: 700 rpm
